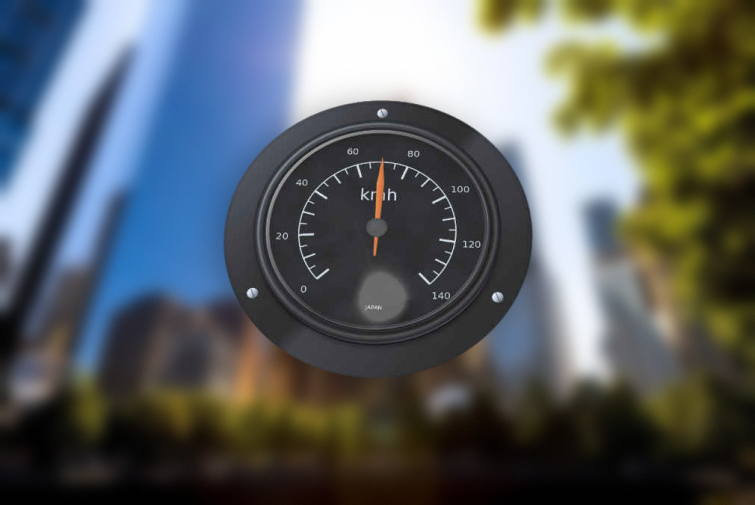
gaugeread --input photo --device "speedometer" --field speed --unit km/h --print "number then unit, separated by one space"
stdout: 70 km/h
